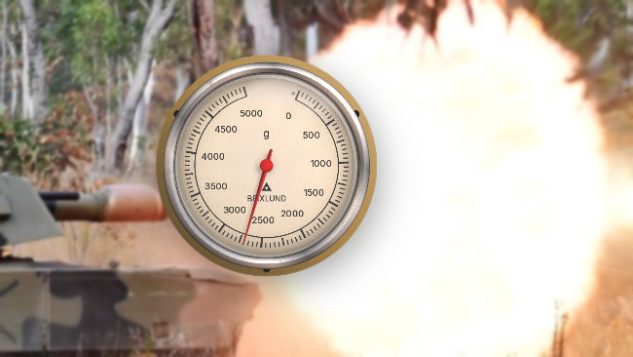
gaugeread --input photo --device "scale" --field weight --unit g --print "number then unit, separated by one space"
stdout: 2700 g
